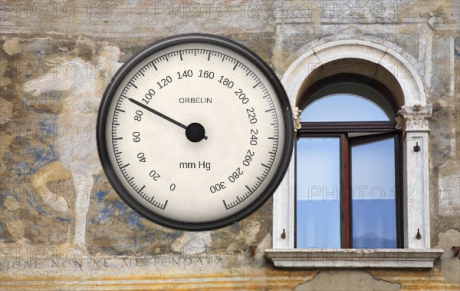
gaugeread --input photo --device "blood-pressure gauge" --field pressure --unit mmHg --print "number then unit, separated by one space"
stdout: 90 mmHg
